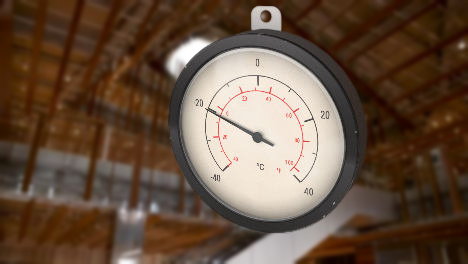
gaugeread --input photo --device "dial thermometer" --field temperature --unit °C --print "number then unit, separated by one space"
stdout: -20 °C
